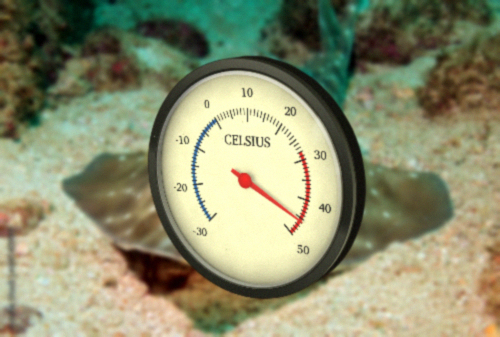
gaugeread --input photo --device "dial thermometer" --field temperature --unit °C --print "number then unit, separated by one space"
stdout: 45 °C
